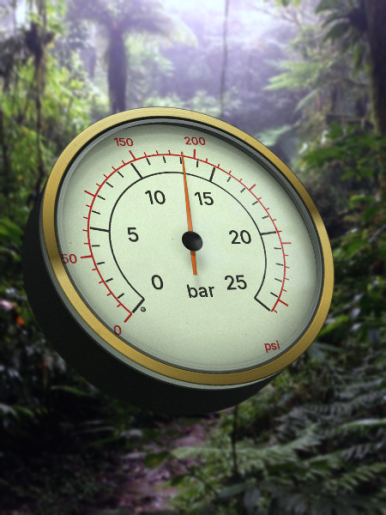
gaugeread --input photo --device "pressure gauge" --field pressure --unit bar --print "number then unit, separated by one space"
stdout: 13 bar
